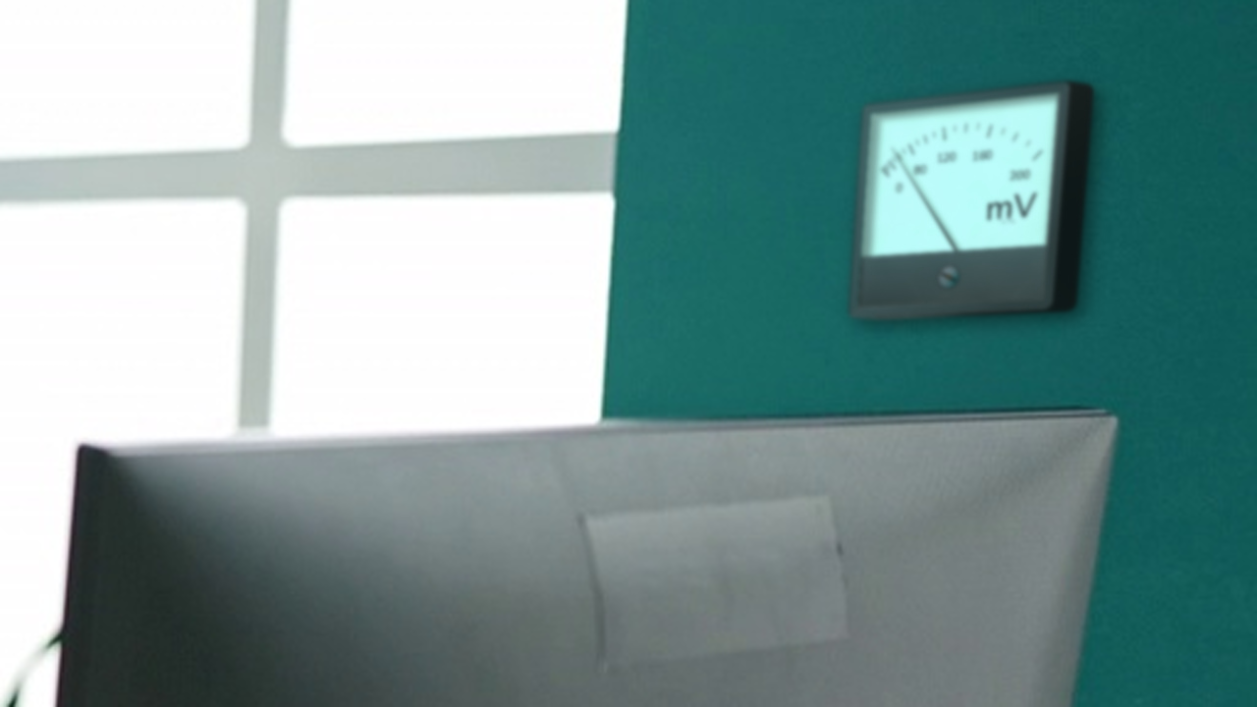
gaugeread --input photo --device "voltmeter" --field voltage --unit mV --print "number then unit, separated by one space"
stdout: 60 mV
